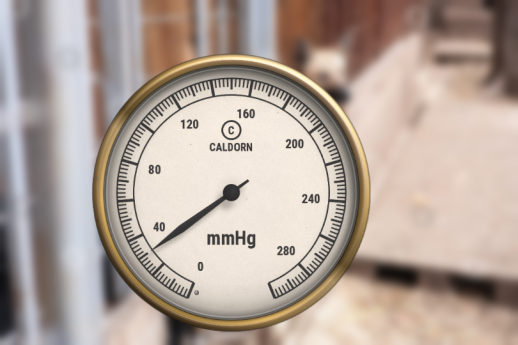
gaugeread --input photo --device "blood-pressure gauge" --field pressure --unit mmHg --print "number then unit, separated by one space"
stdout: 30 mmHg
